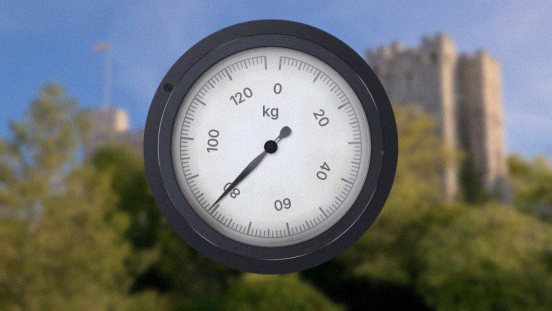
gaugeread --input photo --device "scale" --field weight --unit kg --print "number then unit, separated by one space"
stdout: 81 kg
